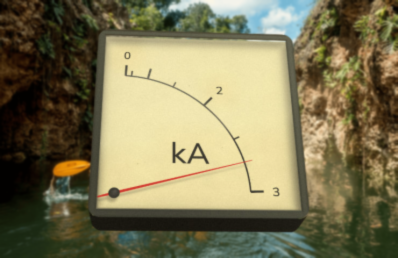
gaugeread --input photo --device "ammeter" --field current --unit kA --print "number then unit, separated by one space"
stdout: 2.75 kA
